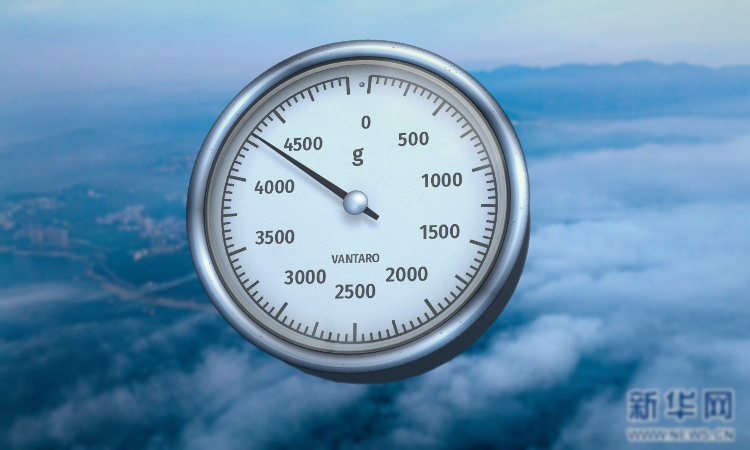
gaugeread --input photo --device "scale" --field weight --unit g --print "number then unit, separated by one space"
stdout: 4300 g
